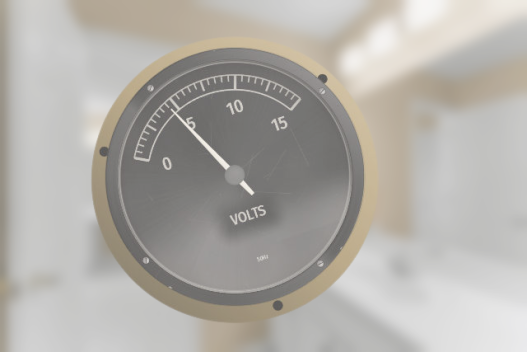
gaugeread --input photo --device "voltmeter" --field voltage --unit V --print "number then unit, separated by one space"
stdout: 4.5 V
